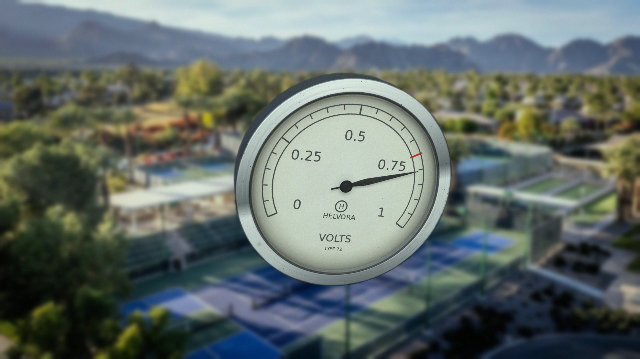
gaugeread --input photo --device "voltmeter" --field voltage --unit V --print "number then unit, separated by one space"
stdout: 0.8 V
